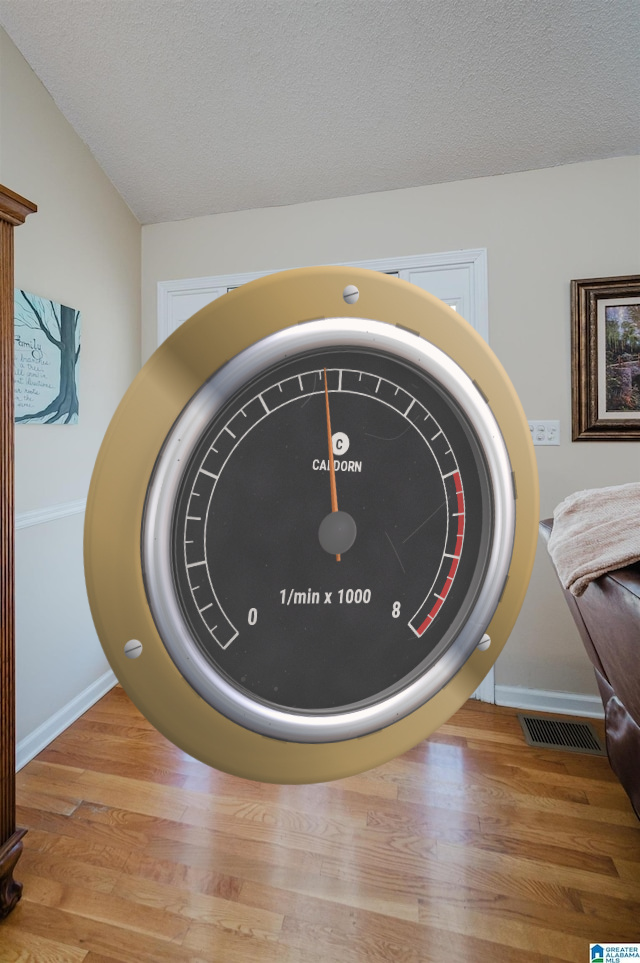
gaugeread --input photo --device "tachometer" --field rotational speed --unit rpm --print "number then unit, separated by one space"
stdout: 3750 rpm
